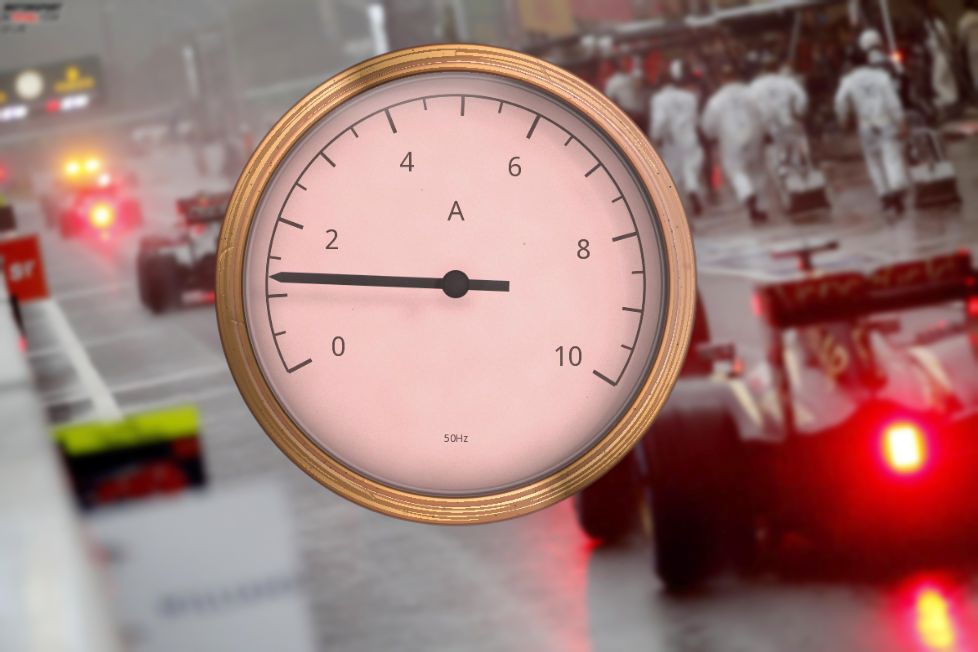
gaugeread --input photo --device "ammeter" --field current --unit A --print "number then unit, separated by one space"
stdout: 1.25 A
